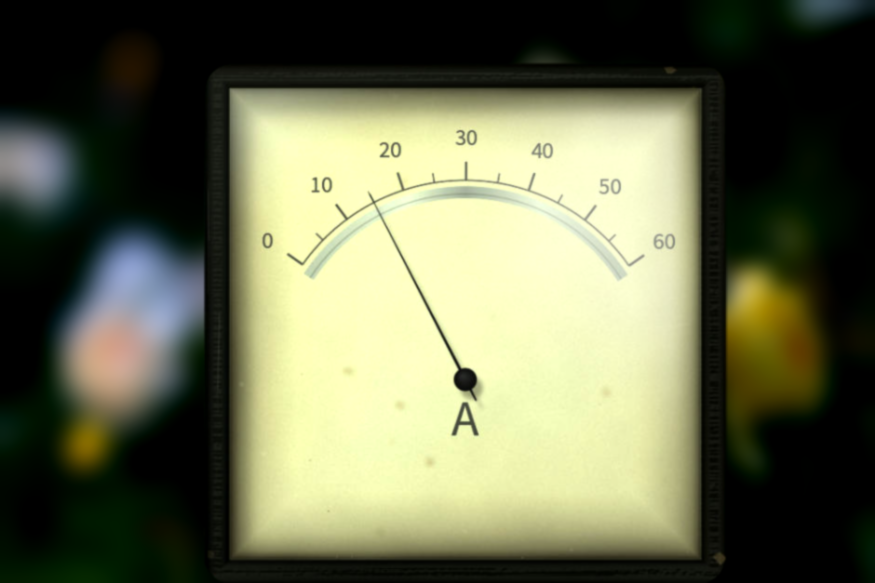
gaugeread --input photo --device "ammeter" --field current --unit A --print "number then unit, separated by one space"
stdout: 15 A
